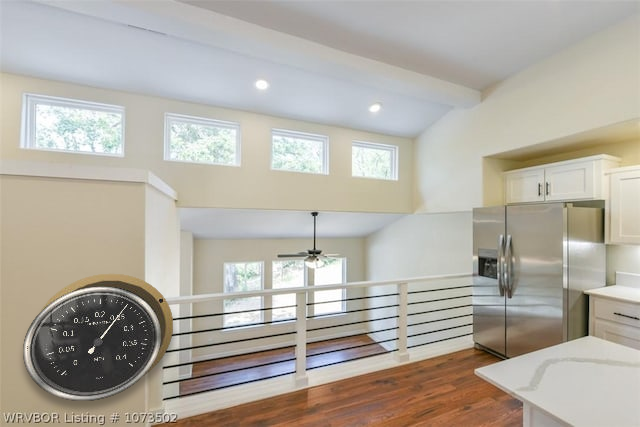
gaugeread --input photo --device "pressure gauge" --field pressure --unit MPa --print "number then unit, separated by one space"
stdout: 0.25 MPa
